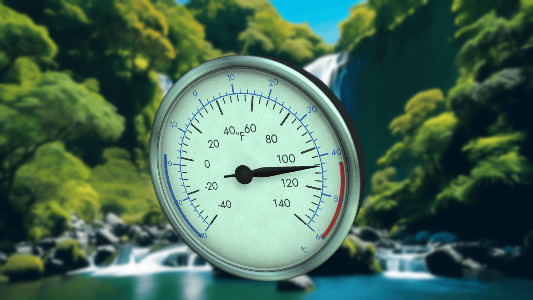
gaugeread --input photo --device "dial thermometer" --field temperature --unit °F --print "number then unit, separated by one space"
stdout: 108 °F
